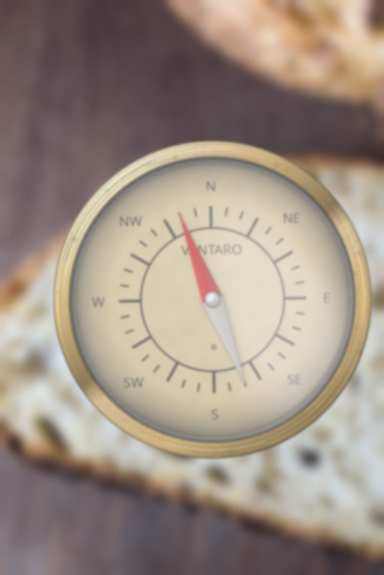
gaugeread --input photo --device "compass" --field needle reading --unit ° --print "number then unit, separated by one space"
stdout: 340 °
